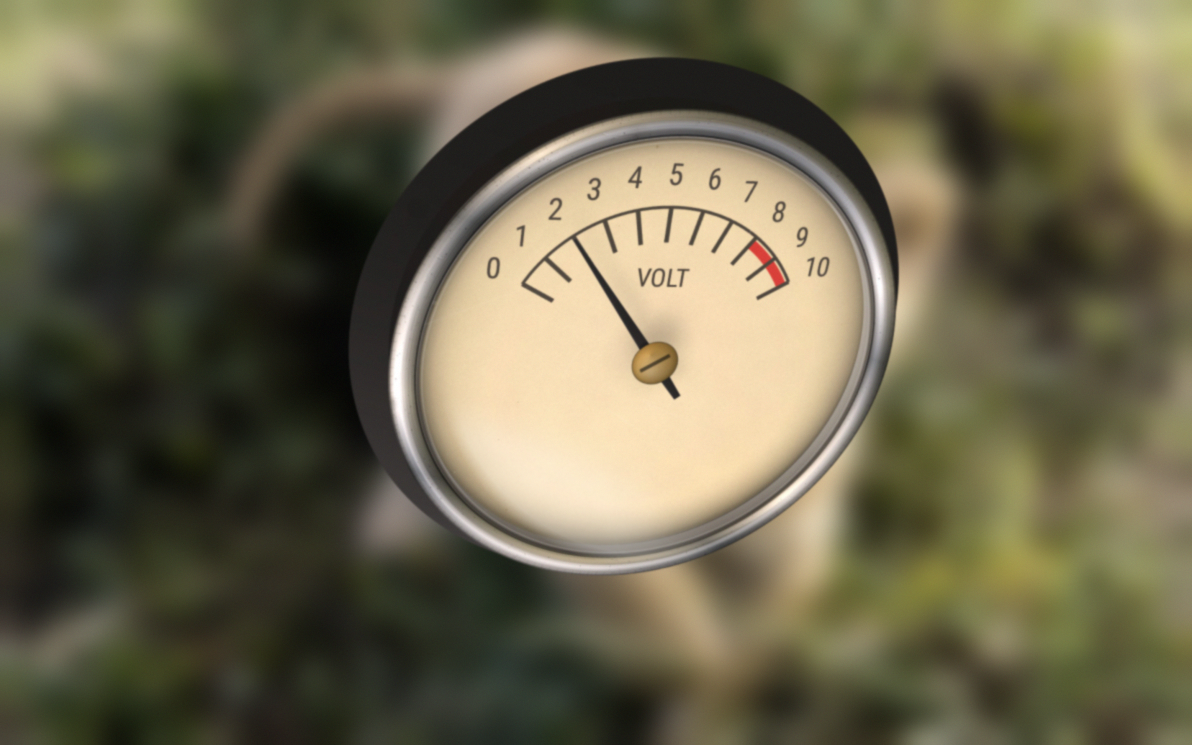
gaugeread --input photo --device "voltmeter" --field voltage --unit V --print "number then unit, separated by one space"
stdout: 2 V
